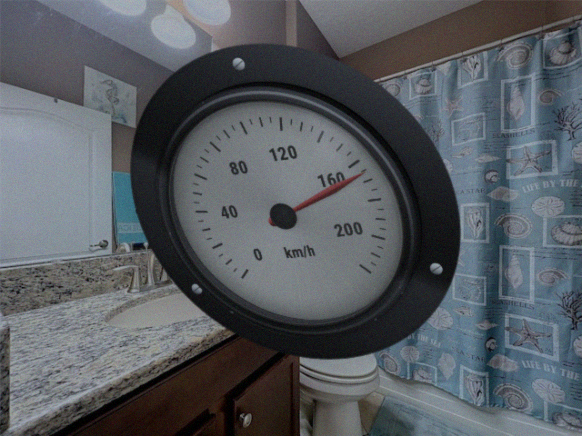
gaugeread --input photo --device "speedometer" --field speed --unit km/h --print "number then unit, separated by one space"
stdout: 165 km/h
